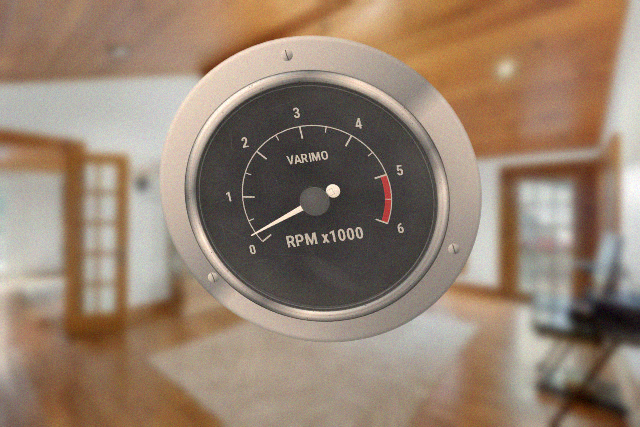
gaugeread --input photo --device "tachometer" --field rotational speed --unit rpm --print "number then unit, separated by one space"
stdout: 250 rpm
